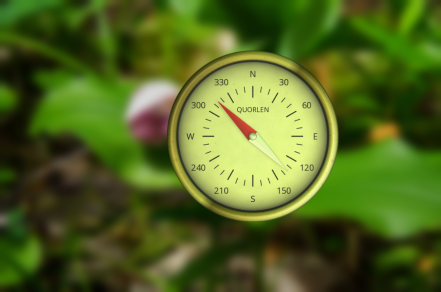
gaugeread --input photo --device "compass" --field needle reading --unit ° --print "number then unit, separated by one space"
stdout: 315 °
